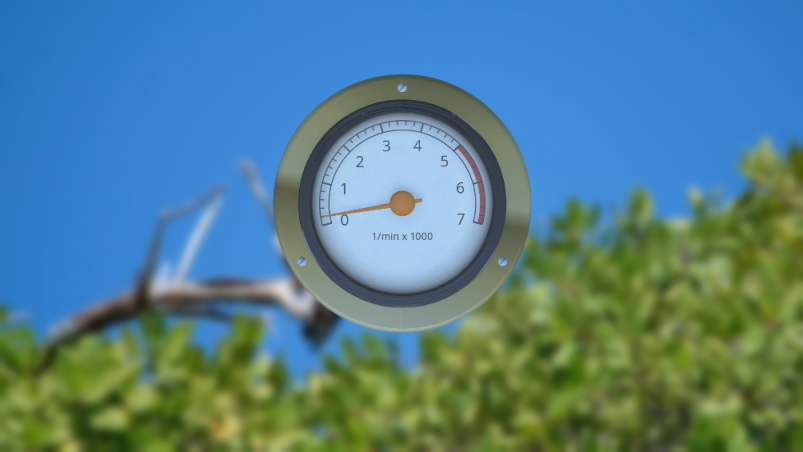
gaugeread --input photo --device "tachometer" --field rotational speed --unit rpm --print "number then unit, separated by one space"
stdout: 200 rpm
